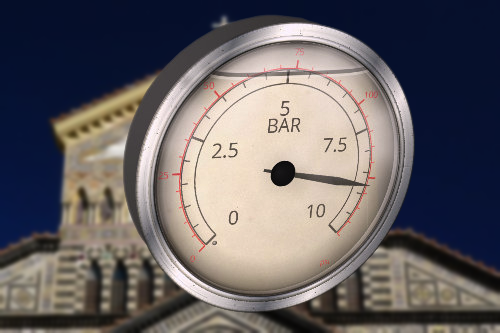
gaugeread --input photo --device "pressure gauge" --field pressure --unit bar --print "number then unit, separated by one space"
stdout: 8.75 bar
